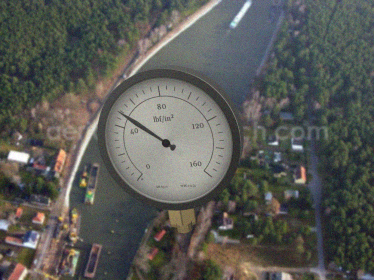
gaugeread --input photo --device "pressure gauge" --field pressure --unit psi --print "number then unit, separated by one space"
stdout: 50 psi
